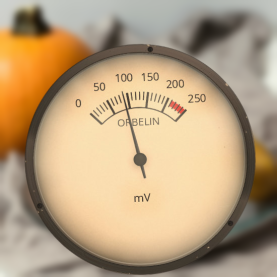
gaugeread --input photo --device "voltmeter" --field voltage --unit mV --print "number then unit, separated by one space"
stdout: 90 mV
